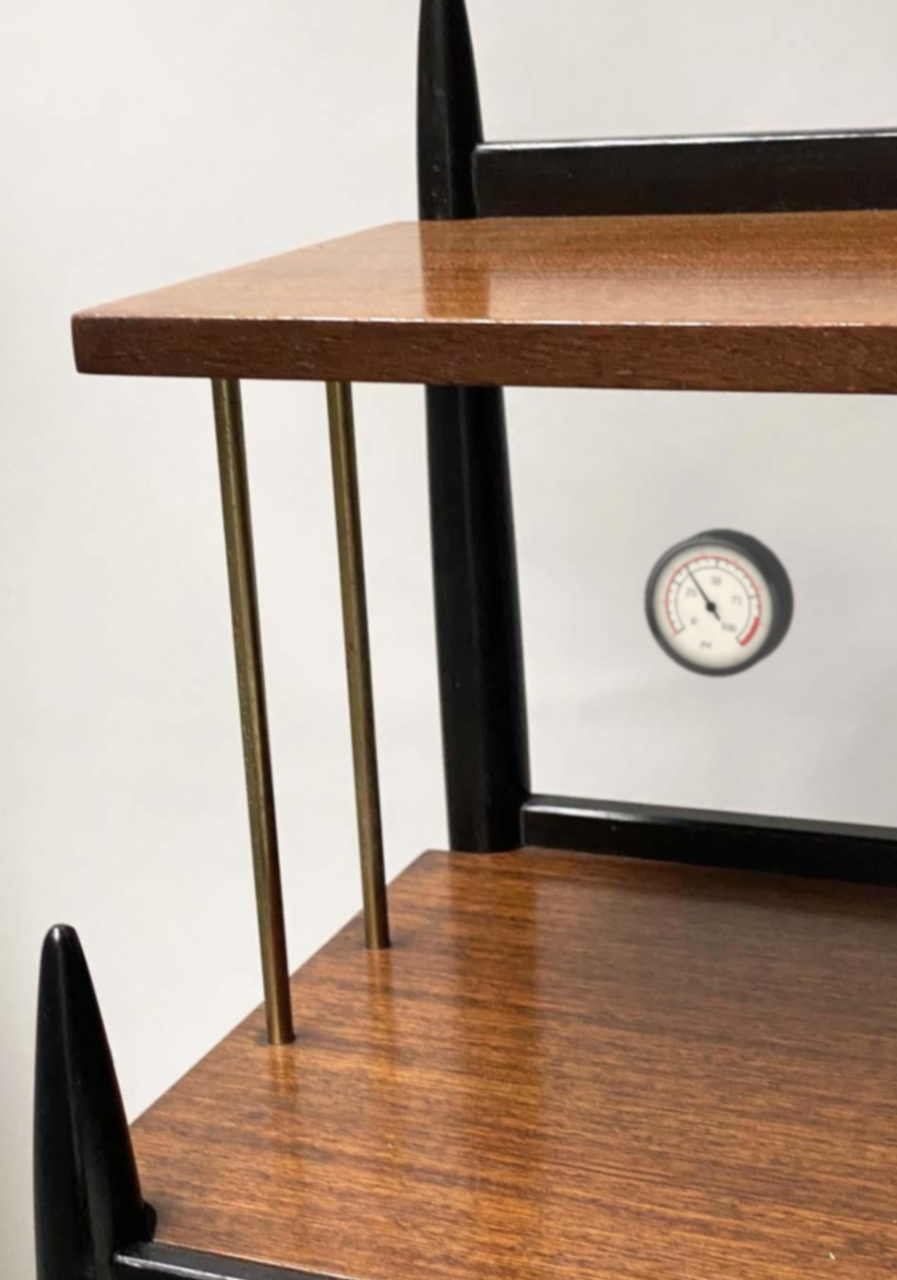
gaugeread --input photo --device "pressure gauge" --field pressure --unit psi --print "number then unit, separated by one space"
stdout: 35 psi
